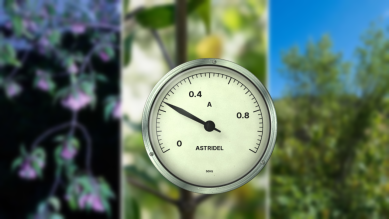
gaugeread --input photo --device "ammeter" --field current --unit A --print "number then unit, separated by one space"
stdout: 0.24 A
